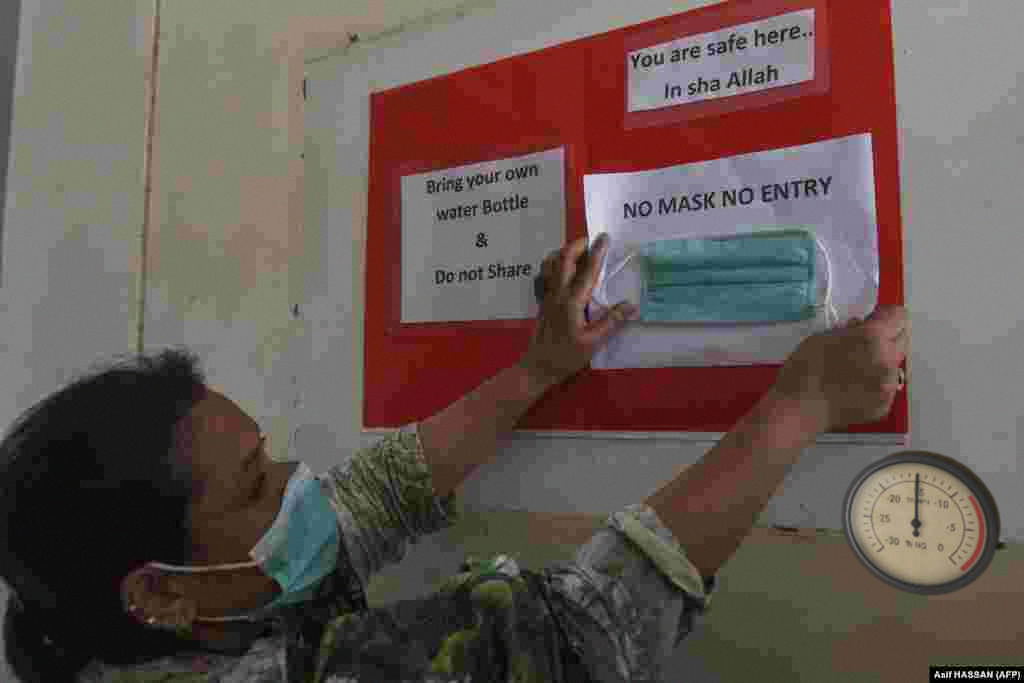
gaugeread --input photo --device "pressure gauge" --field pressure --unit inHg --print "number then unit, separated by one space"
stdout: -15 inHg
